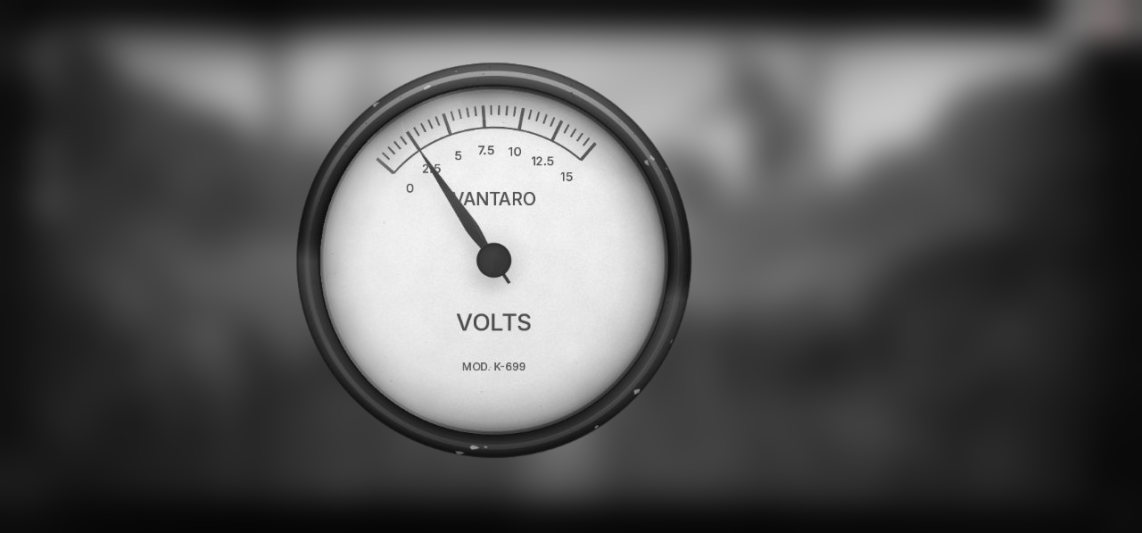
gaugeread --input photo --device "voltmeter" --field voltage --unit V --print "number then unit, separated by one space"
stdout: 2.5 V
